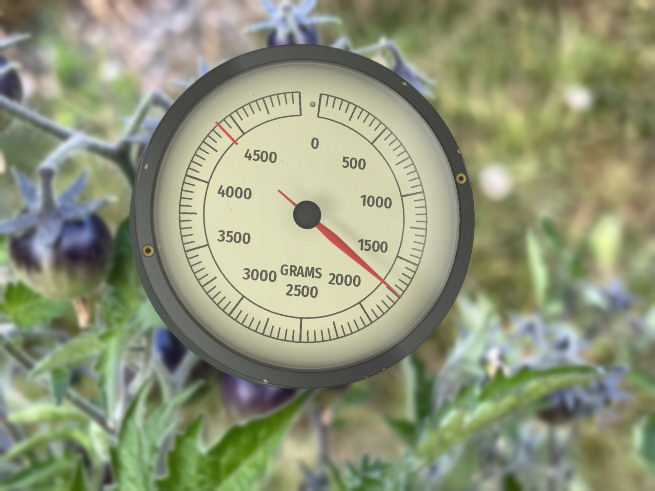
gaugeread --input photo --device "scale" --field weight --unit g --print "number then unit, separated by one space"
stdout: 1750 g
